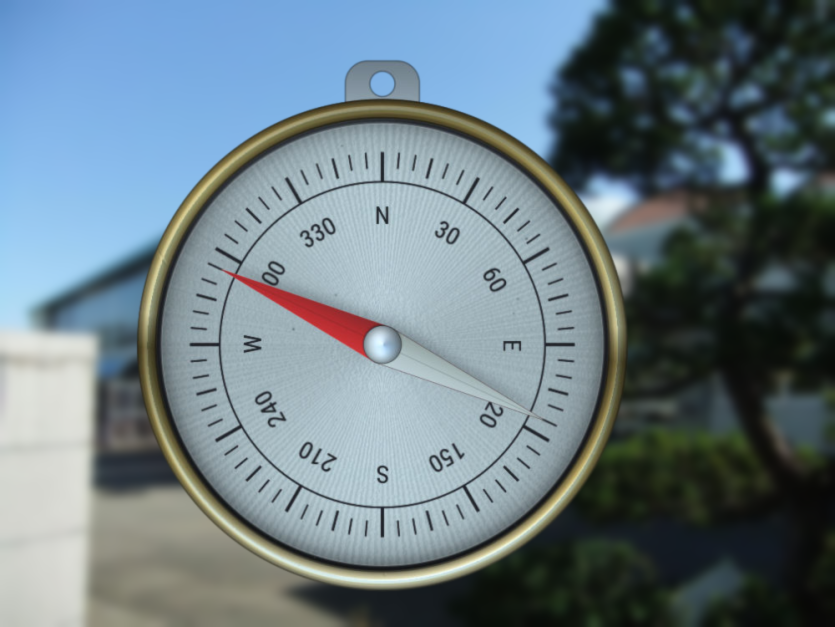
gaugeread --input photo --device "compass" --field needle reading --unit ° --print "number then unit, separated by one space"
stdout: 295 °
